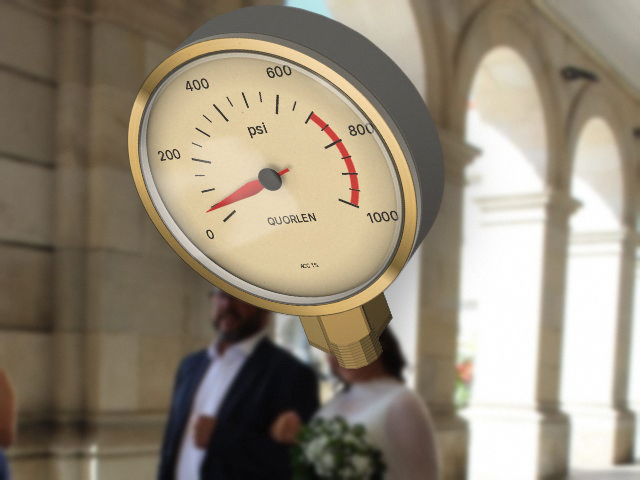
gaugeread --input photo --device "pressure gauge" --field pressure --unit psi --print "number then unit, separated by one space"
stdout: 50 psi
